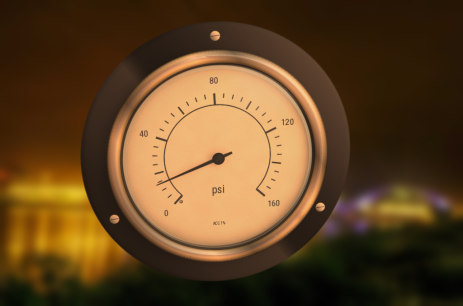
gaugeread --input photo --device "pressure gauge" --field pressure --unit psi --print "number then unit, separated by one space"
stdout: 15 psi
